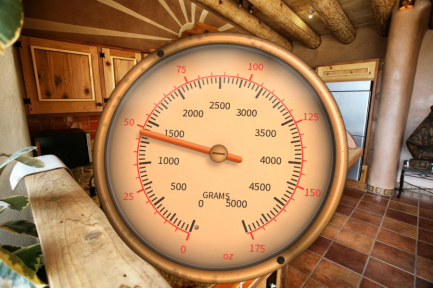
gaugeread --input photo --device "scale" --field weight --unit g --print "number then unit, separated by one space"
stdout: 1350 g
